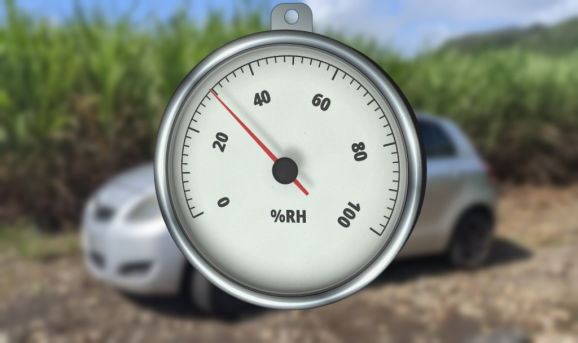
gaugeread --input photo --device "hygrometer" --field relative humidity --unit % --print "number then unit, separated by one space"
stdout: 30 %
